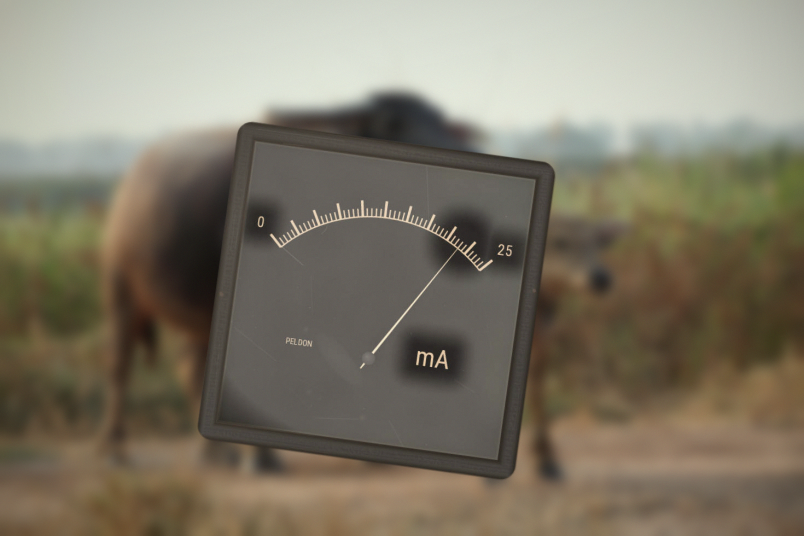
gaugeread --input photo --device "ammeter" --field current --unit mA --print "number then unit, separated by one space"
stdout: 21.5 mA
